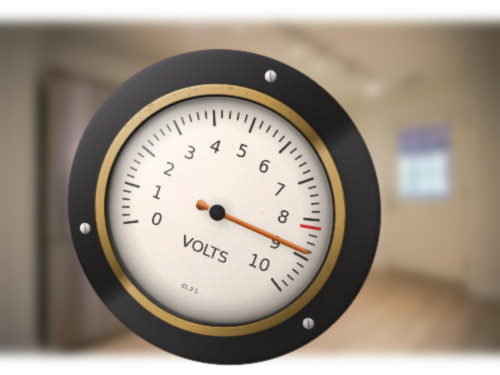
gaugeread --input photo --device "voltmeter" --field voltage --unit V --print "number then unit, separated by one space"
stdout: 8.8 V
